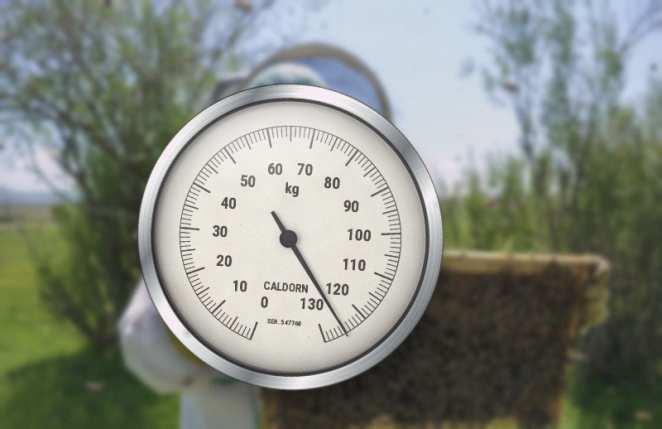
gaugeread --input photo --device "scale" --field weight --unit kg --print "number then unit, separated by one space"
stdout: 125 kg
